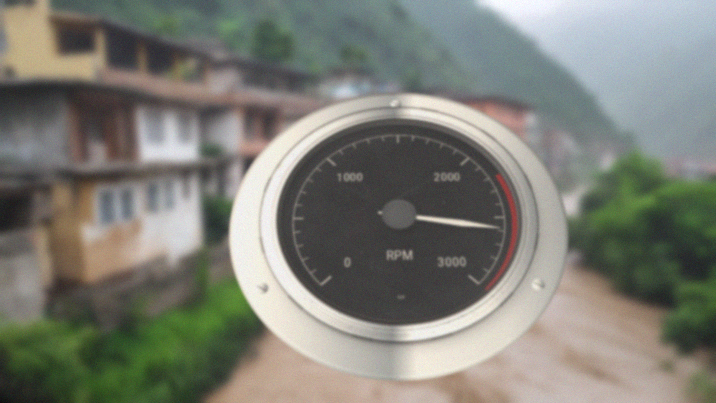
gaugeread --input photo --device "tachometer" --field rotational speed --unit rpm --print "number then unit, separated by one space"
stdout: 2600 rpm
